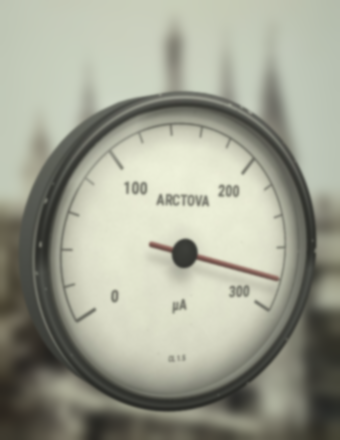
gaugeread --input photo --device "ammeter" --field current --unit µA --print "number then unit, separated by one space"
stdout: 280 µA
